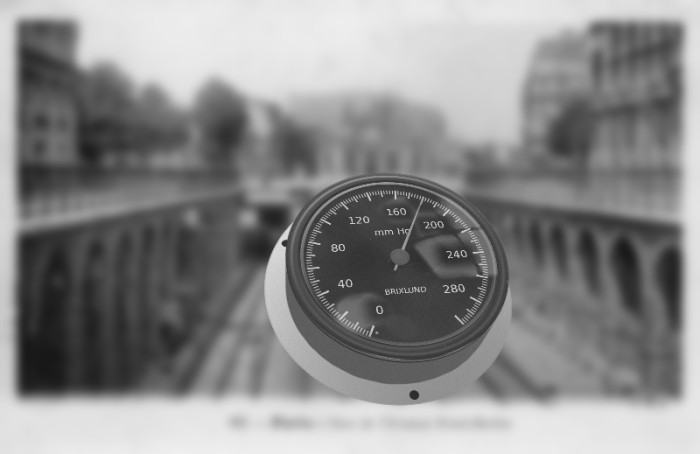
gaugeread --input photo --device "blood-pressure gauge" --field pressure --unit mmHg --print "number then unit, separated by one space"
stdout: 180 mmHg
